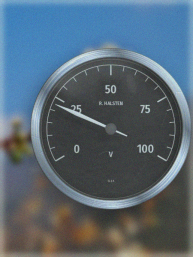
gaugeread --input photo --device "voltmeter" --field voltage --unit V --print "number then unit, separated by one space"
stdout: 22.5 V
